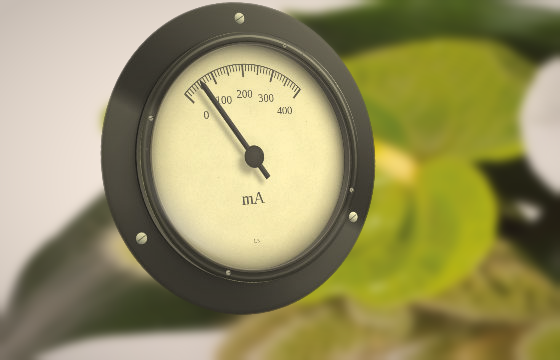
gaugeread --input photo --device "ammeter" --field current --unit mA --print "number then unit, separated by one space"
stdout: 50 mA
